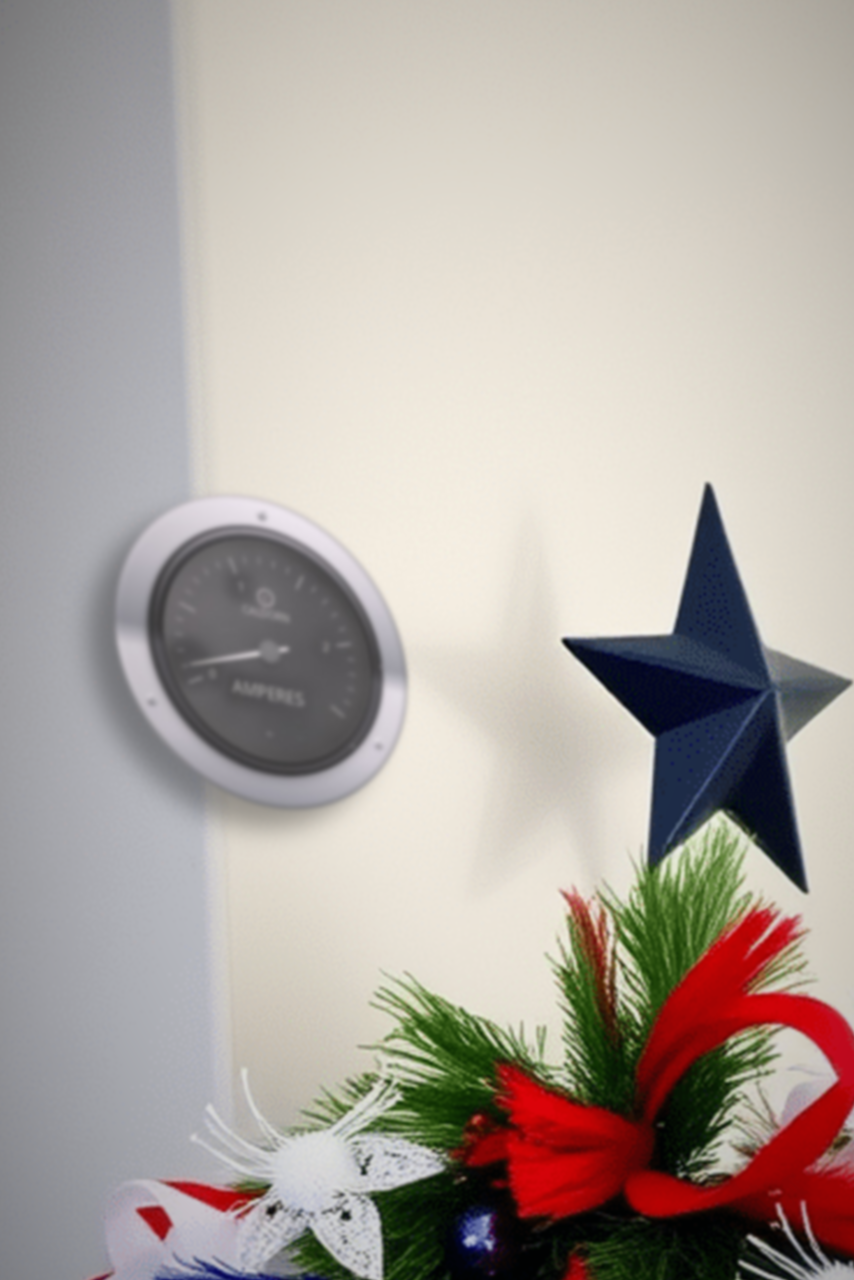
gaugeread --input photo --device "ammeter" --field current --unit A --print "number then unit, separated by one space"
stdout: 0.1 A
